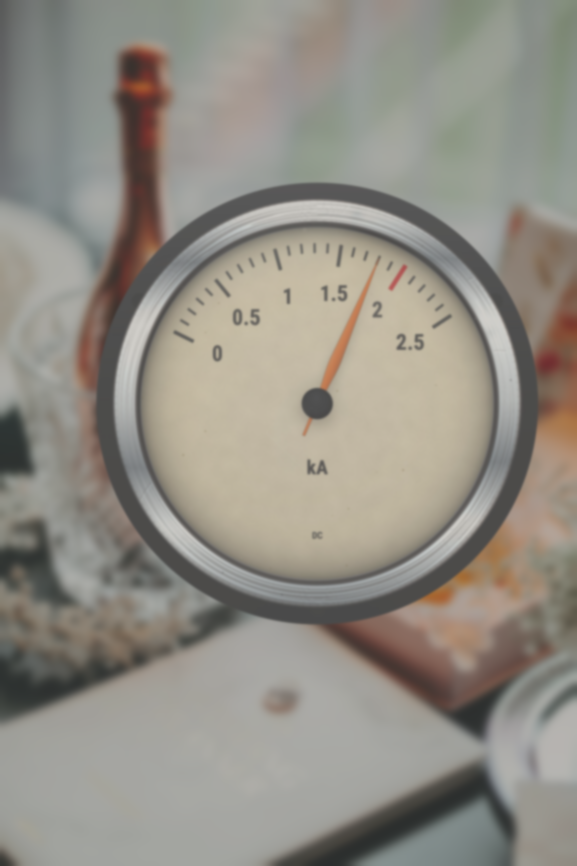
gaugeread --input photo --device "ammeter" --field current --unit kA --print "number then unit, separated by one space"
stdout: 1.8 kA
